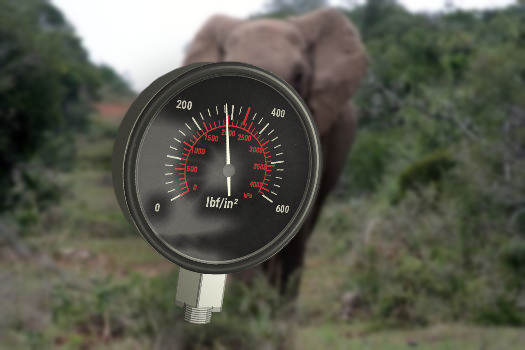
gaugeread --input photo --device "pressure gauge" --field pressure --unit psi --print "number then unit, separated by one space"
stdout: 280 psi
